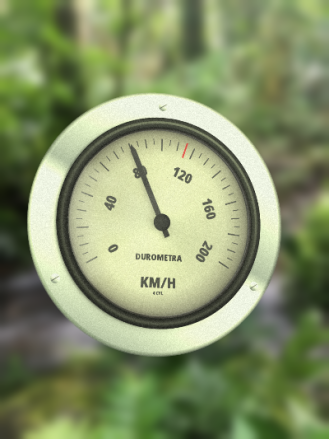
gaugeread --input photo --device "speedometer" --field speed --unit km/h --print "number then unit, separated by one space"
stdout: 80 km/h
